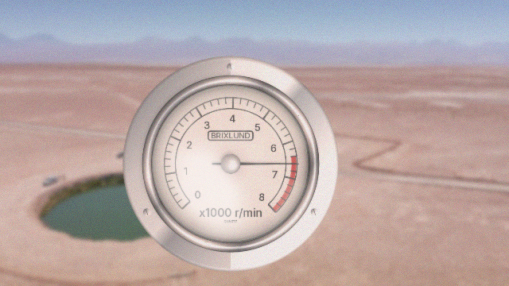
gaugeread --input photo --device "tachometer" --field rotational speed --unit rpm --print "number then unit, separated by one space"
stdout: 6600 rpm
